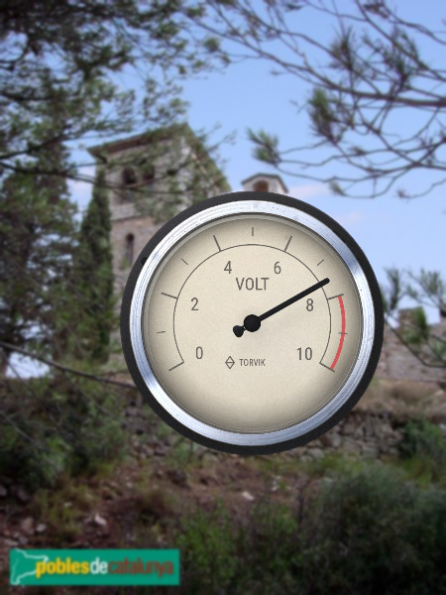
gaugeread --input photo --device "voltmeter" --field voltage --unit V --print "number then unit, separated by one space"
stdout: 7.5 V
